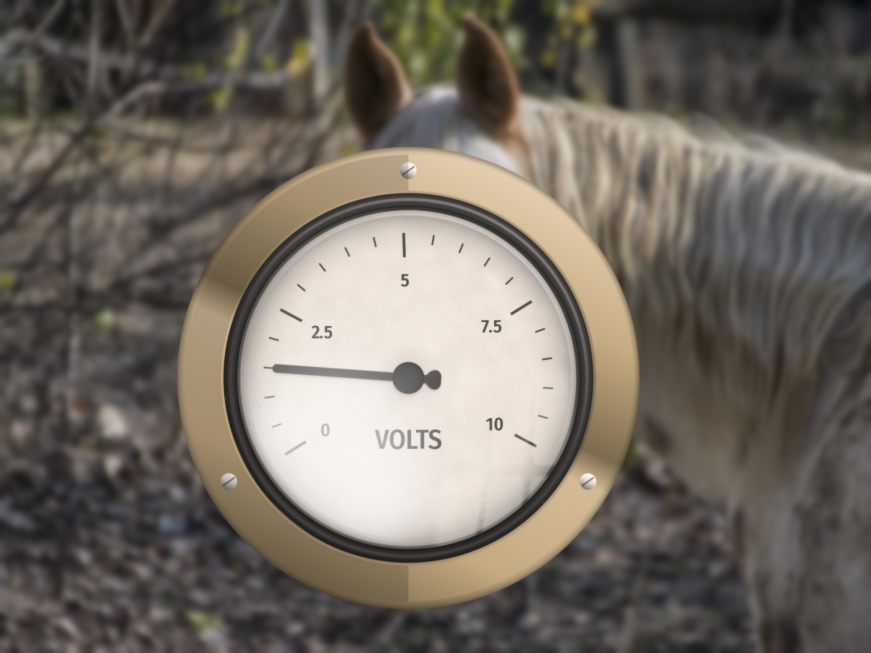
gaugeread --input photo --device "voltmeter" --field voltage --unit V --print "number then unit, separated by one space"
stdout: 1.5 V
